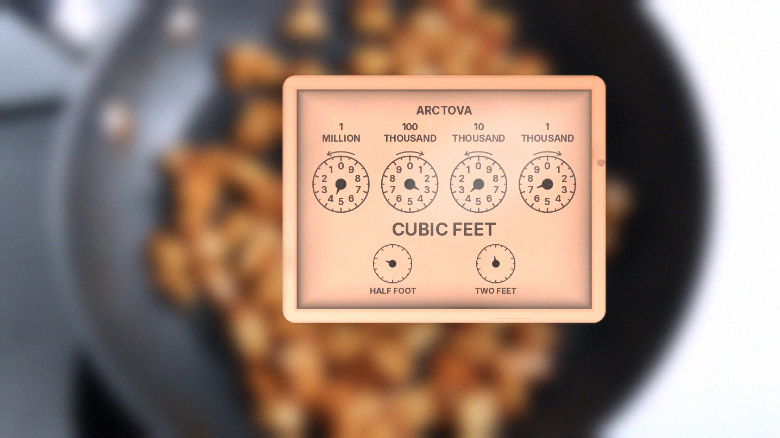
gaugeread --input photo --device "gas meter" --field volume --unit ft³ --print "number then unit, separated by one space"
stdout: 433700 ft³
